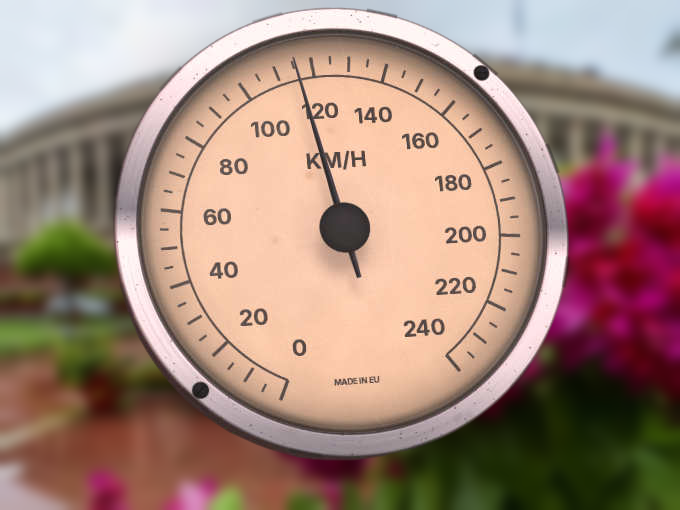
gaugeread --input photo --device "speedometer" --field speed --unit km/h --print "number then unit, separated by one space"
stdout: 115 km/h
